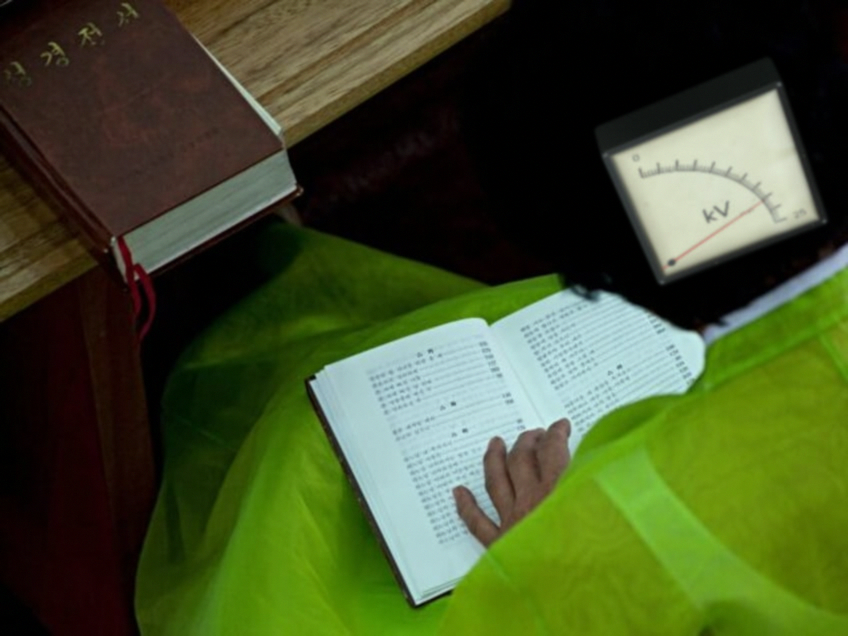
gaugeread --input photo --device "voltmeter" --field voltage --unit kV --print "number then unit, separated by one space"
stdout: 20 kV
